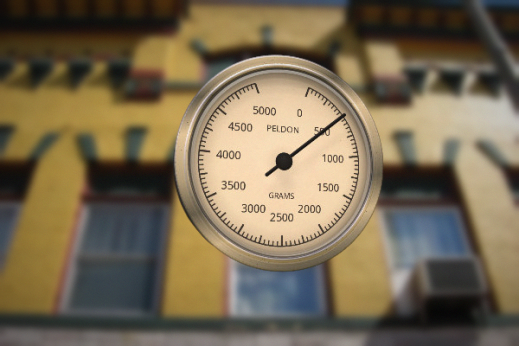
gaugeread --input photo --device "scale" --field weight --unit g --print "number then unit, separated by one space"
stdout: 500 g
